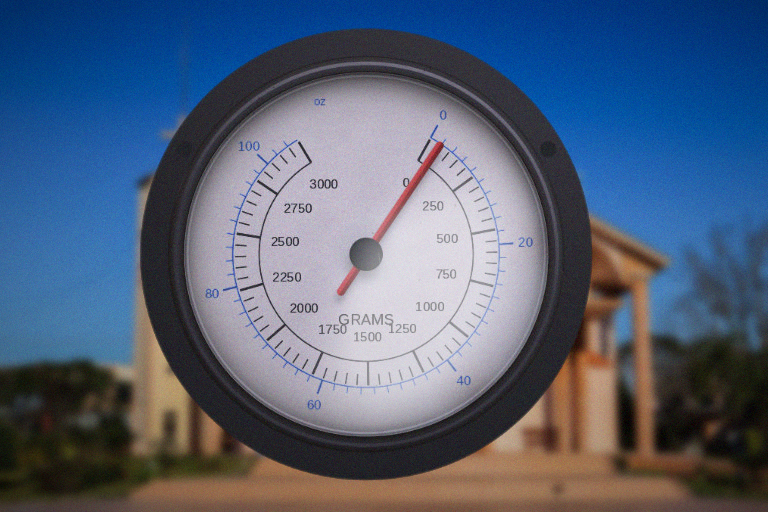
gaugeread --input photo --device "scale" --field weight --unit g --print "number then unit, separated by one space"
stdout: 50 g
